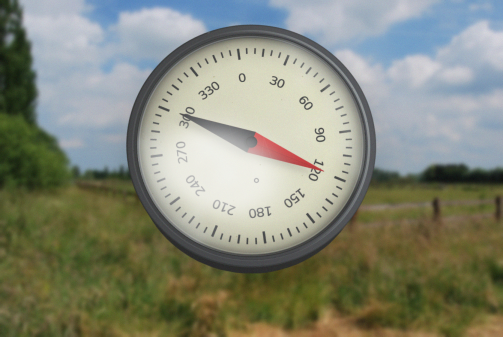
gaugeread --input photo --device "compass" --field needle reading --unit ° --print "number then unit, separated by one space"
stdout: 120 °
